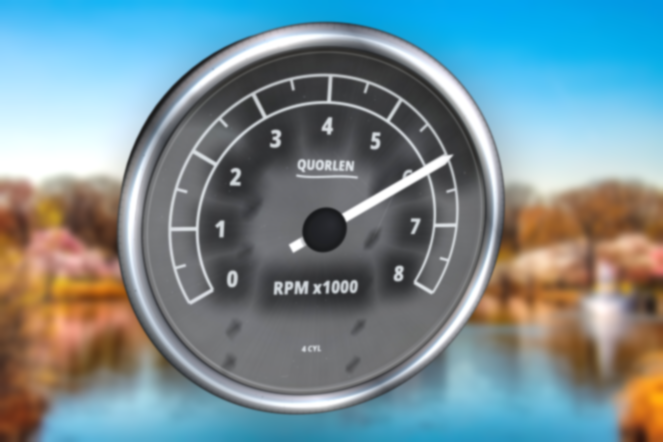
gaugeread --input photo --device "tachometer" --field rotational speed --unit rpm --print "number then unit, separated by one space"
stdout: 6000 rpm
